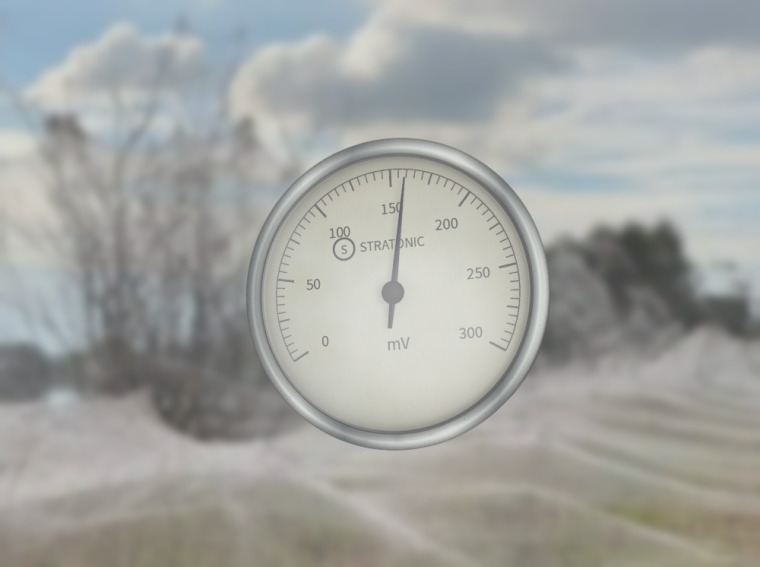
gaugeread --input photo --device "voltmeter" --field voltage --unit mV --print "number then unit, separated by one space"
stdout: 160 mV
